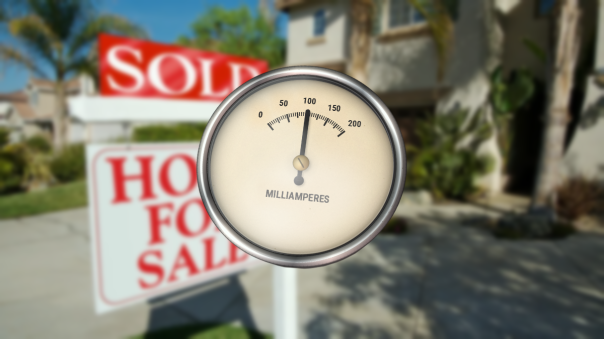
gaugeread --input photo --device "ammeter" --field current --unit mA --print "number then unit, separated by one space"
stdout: 100 mA
